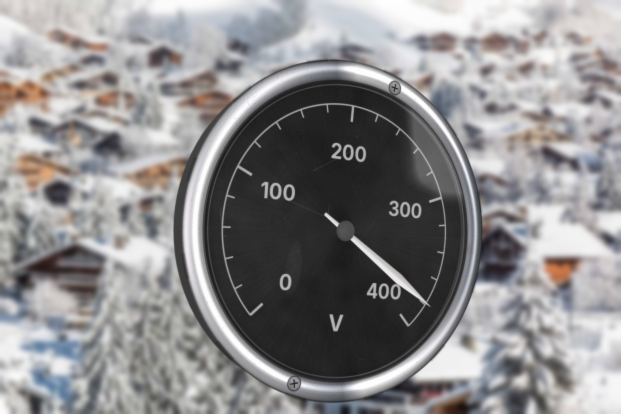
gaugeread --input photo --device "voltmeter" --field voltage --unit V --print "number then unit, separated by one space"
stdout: 380 V
